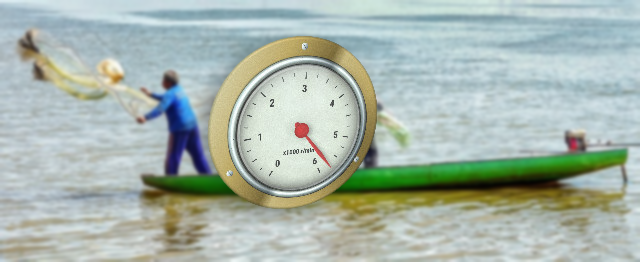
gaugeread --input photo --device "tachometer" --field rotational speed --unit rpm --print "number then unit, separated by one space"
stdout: 5750 rpm
